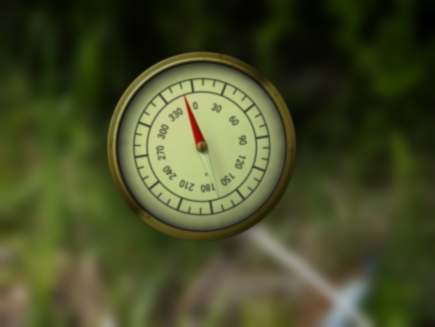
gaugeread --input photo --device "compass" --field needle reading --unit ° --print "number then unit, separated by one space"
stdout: 350 °
